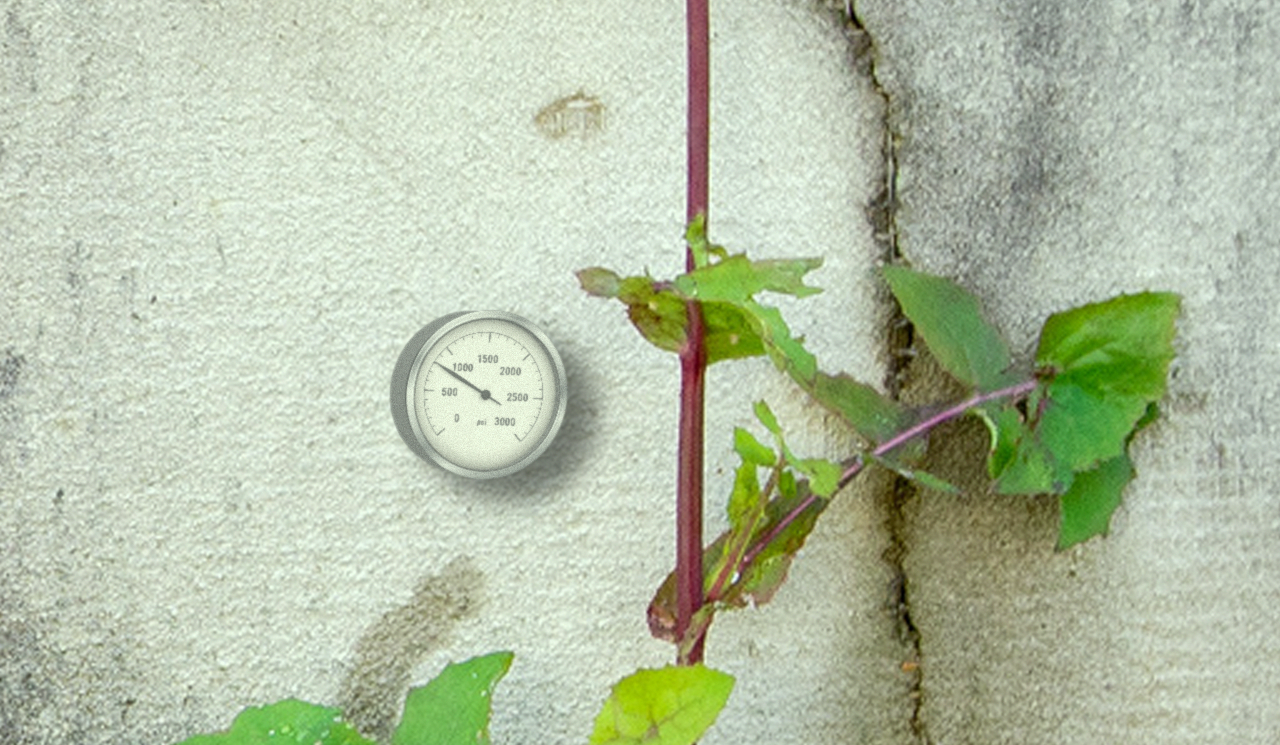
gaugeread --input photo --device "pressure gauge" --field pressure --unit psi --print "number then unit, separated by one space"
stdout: 800 psi
